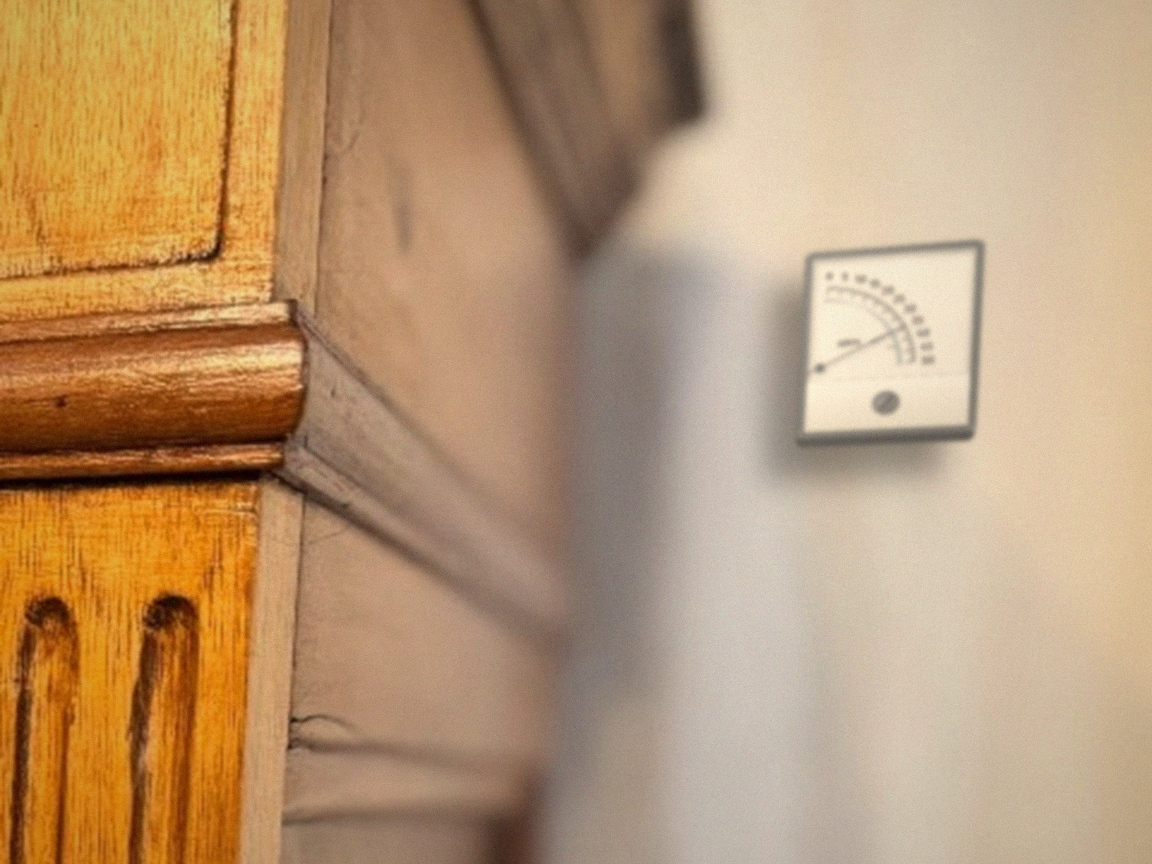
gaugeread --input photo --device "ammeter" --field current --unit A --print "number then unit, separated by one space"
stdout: 35 A
